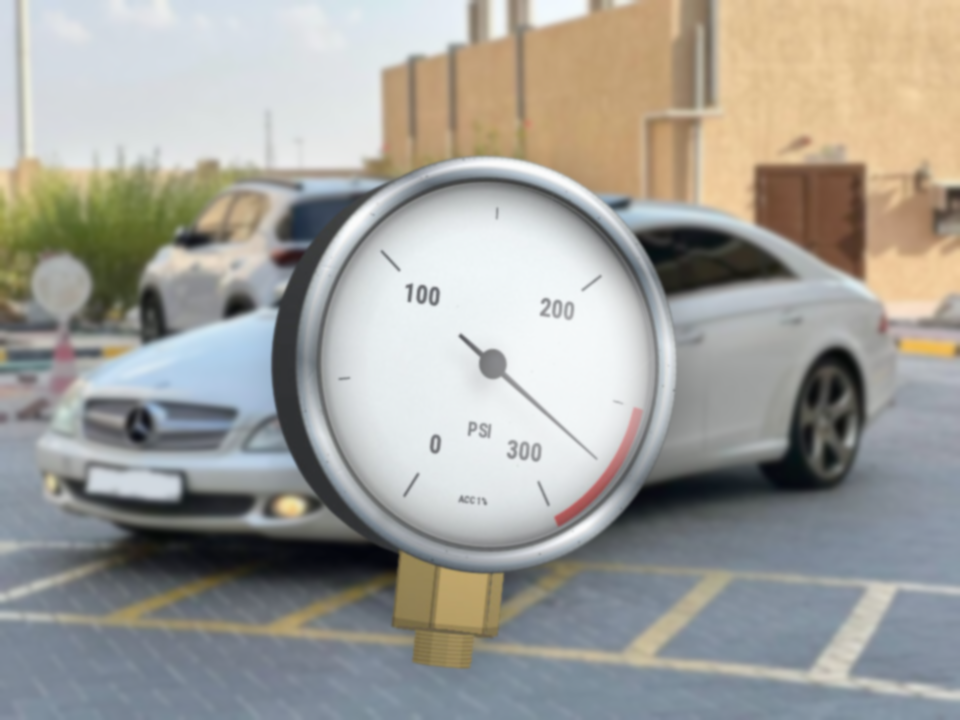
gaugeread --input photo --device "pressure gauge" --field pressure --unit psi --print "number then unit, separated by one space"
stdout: 275 psi
